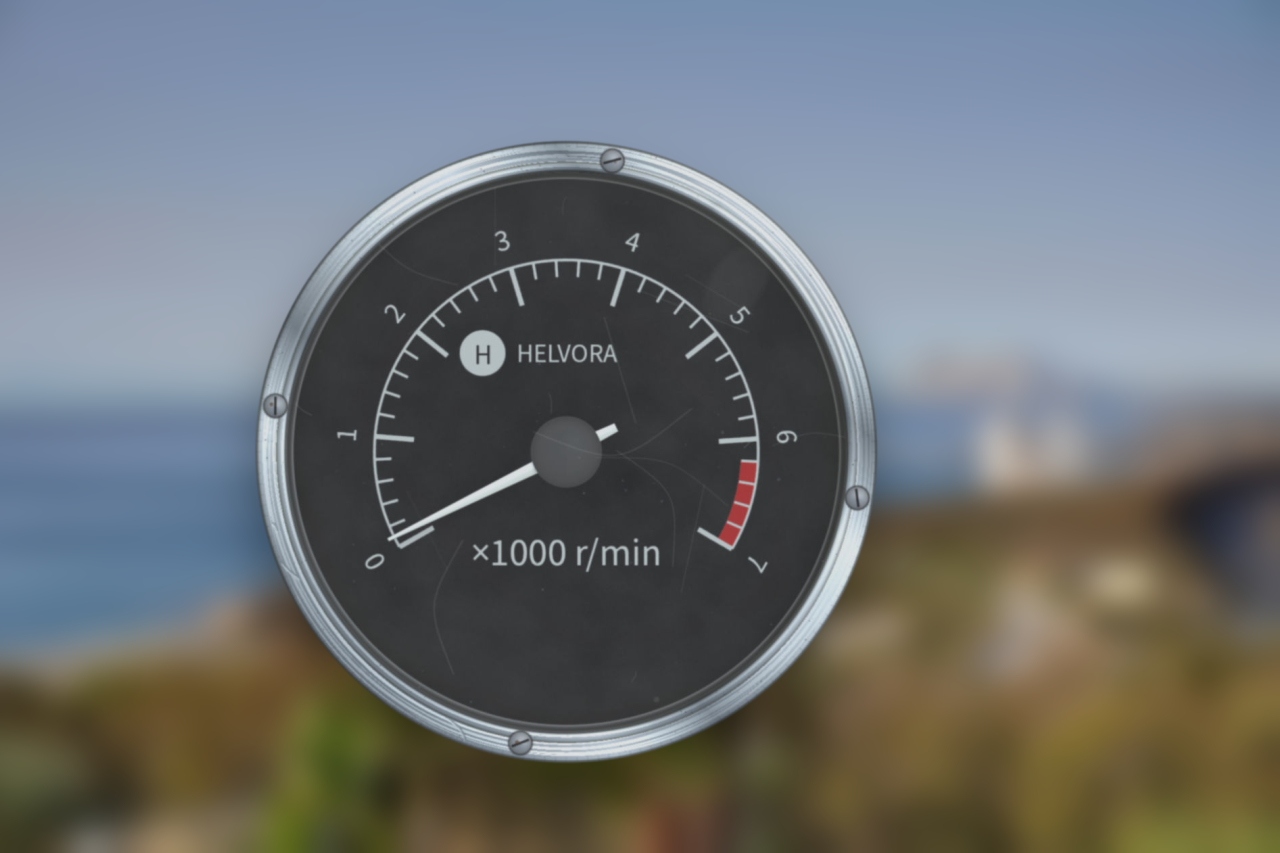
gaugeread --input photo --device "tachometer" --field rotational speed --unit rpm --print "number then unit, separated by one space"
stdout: 100 rpm
